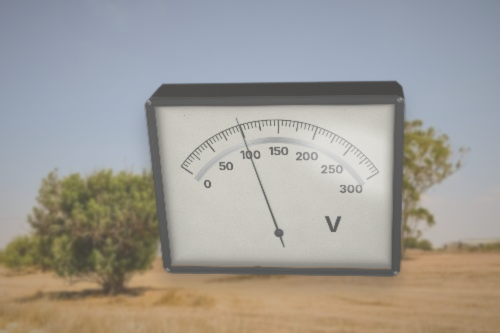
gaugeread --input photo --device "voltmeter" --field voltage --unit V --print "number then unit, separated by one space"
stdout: 100 V
